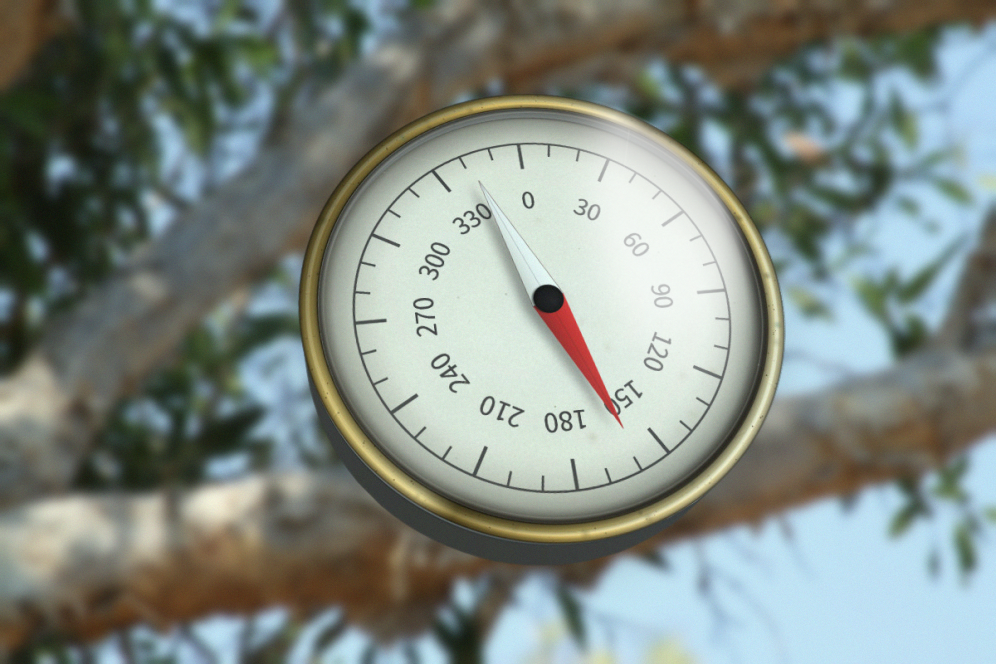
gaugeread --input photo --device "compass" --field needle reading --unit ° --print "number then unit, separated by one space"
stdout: 160 °
